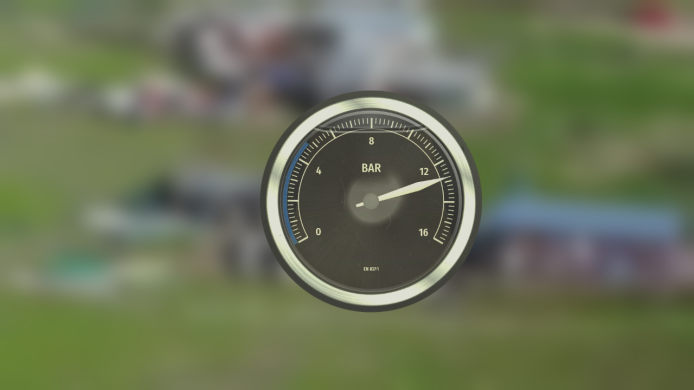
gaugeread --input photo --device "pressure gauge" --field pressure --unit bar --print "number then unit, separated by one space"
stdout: 12.8 bar
